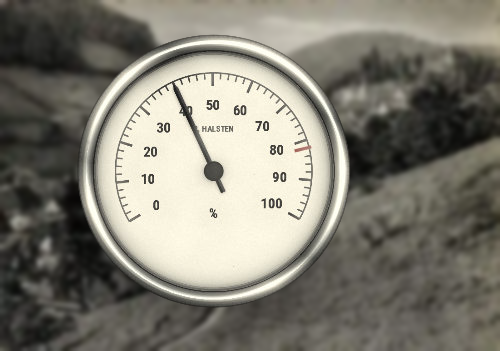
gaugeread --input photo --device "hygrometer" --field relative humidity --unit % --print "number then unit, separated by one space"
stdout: 40 %
